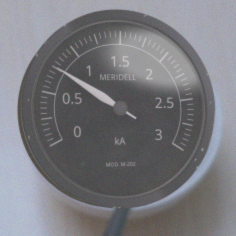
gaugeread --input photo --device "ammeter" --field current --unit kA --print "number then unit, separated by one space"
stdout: 0.75 kA
